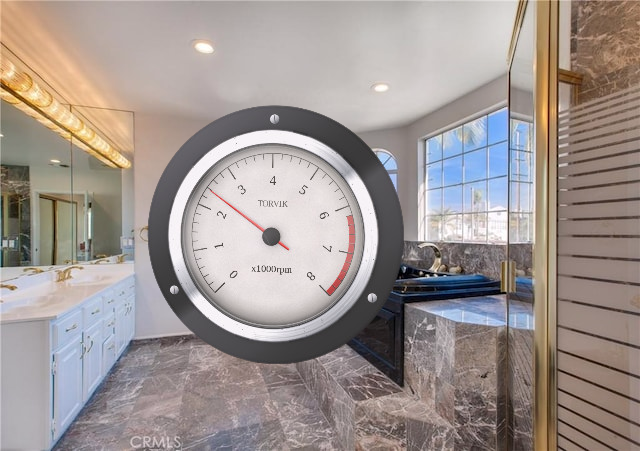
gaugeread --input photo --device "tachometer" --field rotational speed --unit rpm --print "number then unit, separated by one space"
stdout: 2400 rpm
